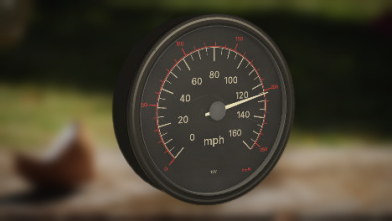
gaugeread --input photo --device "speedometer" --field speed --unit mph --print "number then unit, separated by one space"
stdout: 125 mph
